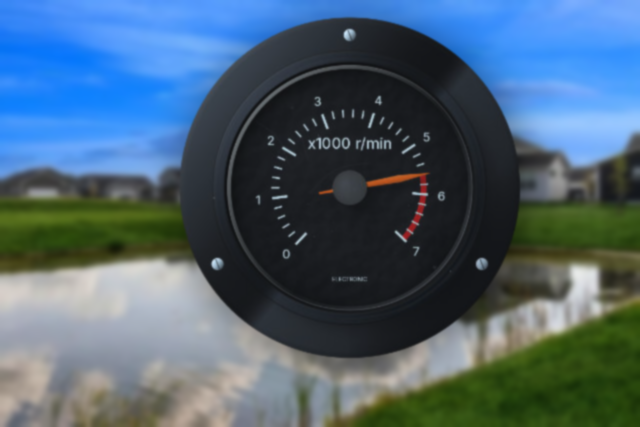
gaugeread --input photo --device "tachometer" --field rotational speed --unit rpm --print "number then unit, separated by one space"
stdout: 5600 rpm
